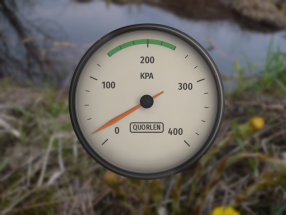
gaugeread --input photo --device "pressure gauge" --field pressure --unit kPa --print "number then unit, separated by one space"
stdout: 20 kPa
